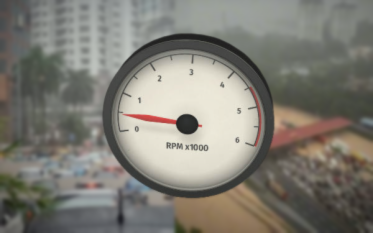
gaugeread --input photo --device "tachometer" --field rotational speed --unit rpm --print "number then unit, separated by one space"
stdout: 500 rpm
